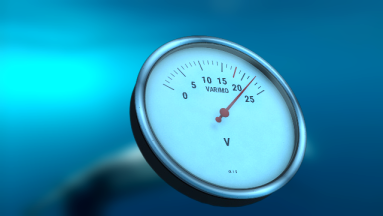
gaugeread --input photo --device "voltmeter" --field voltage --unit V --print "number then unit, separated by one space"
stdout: 22 V
